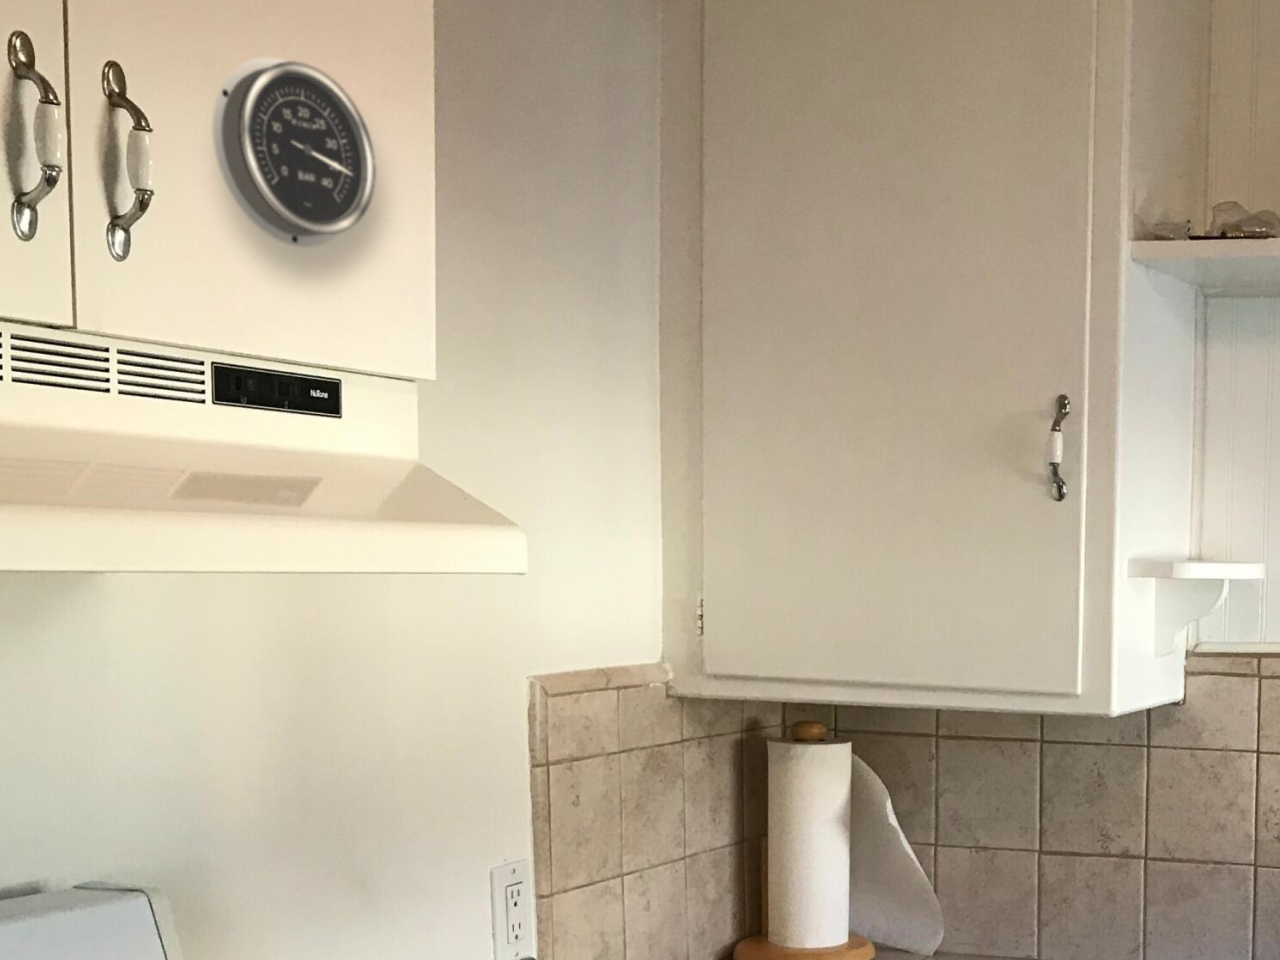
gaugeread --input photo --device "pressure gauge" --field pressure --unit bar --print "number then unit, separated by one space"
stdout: 35 bar
